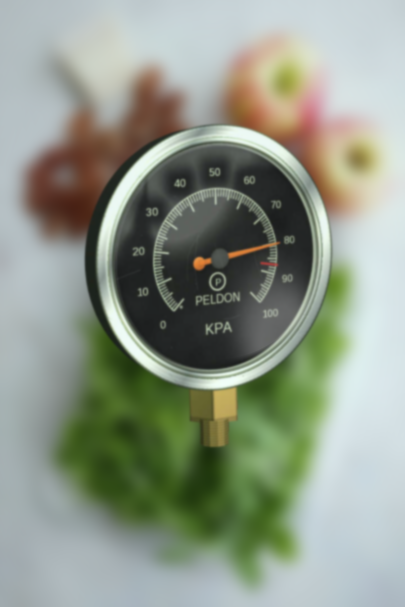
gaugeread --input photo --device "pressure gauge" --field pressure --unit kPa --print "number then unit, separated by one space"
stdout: 80 kPa
